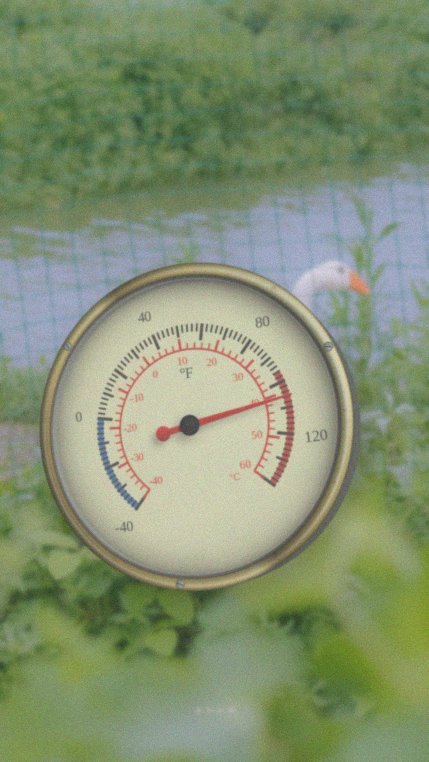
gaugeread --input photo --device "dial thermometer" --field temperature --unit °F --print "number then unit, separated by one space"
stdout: 106 °F
